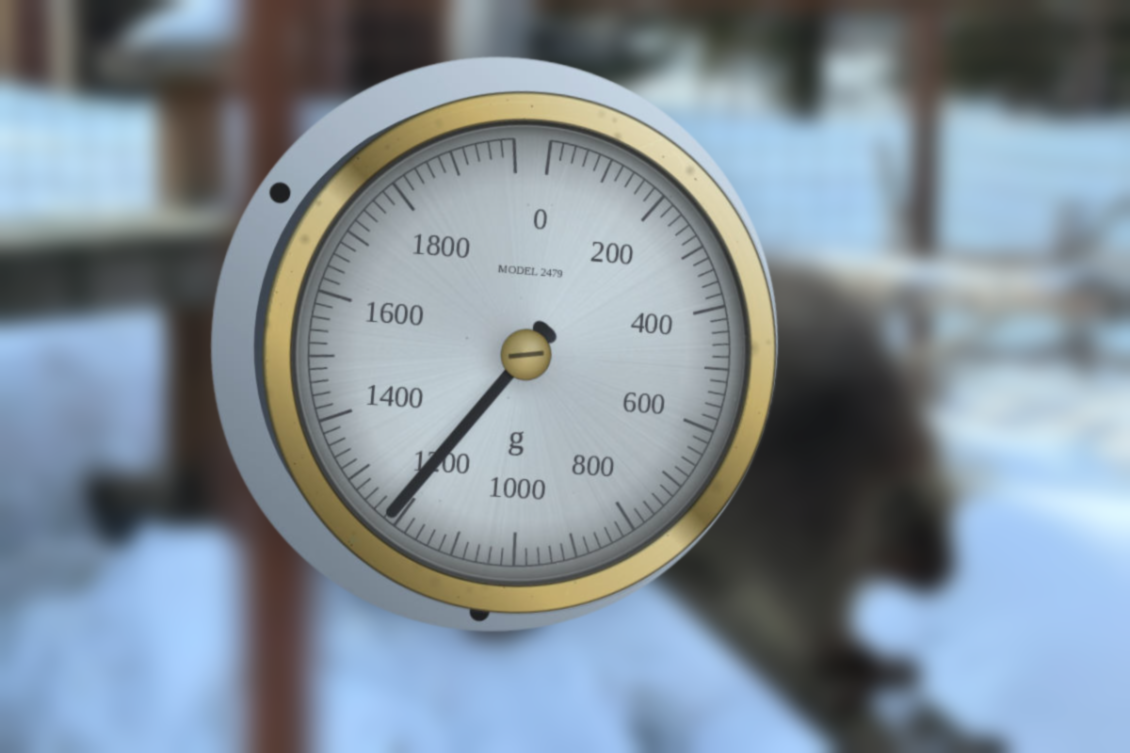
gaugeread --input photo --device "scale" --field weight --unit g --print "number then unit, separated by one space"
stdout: 1220 g
